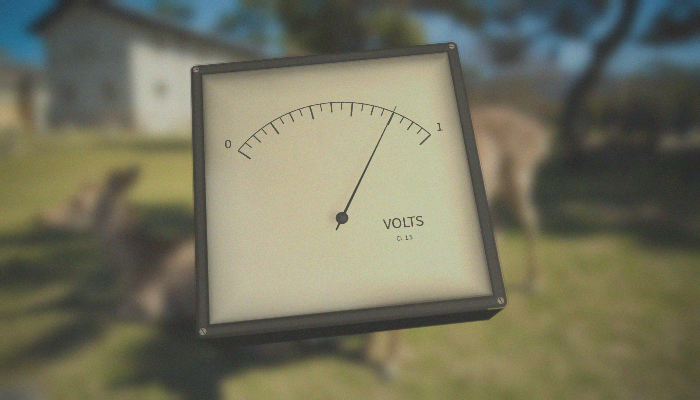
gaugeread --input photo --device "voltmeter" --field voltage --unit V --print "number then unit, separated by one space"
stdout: 0.8 V
